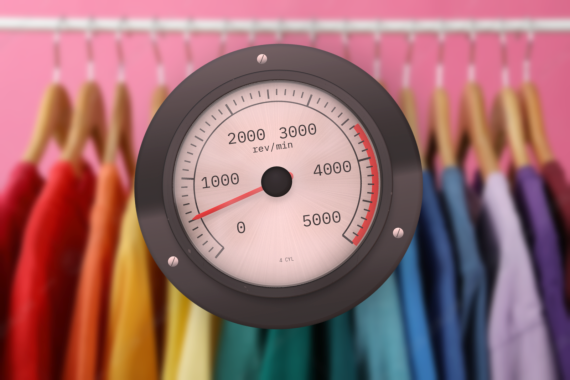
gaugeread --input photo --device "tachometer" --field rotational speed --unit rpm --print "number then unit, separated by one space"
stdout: 500 rpm
